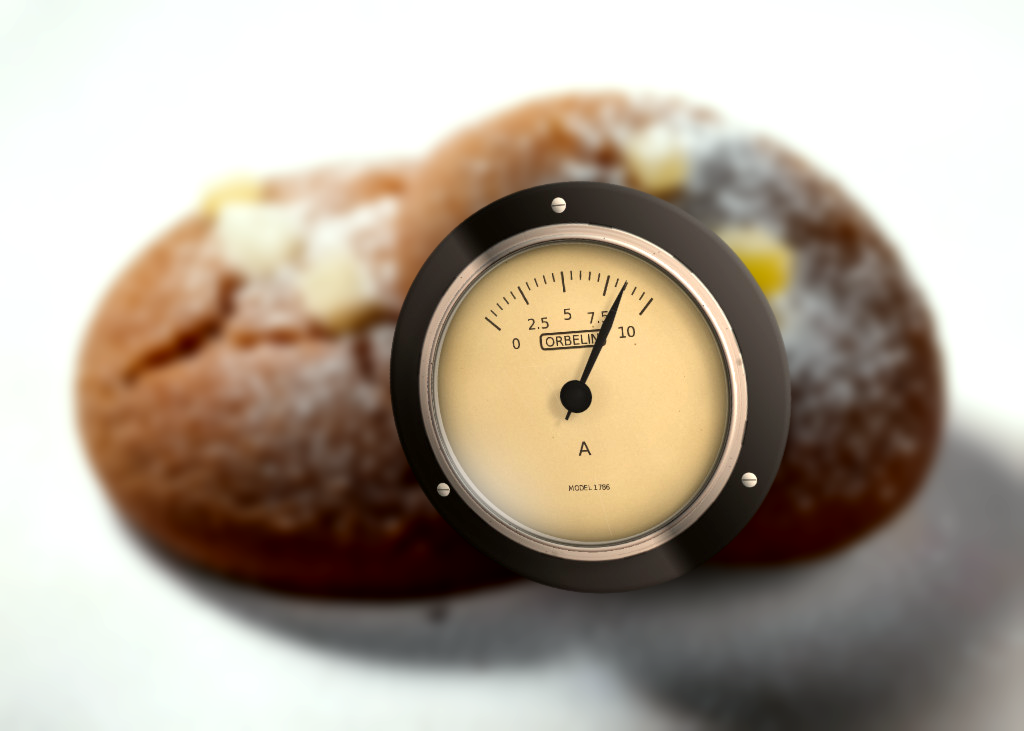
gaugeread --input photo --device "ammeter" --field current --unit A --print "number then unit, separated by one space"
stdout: 8.5 A
